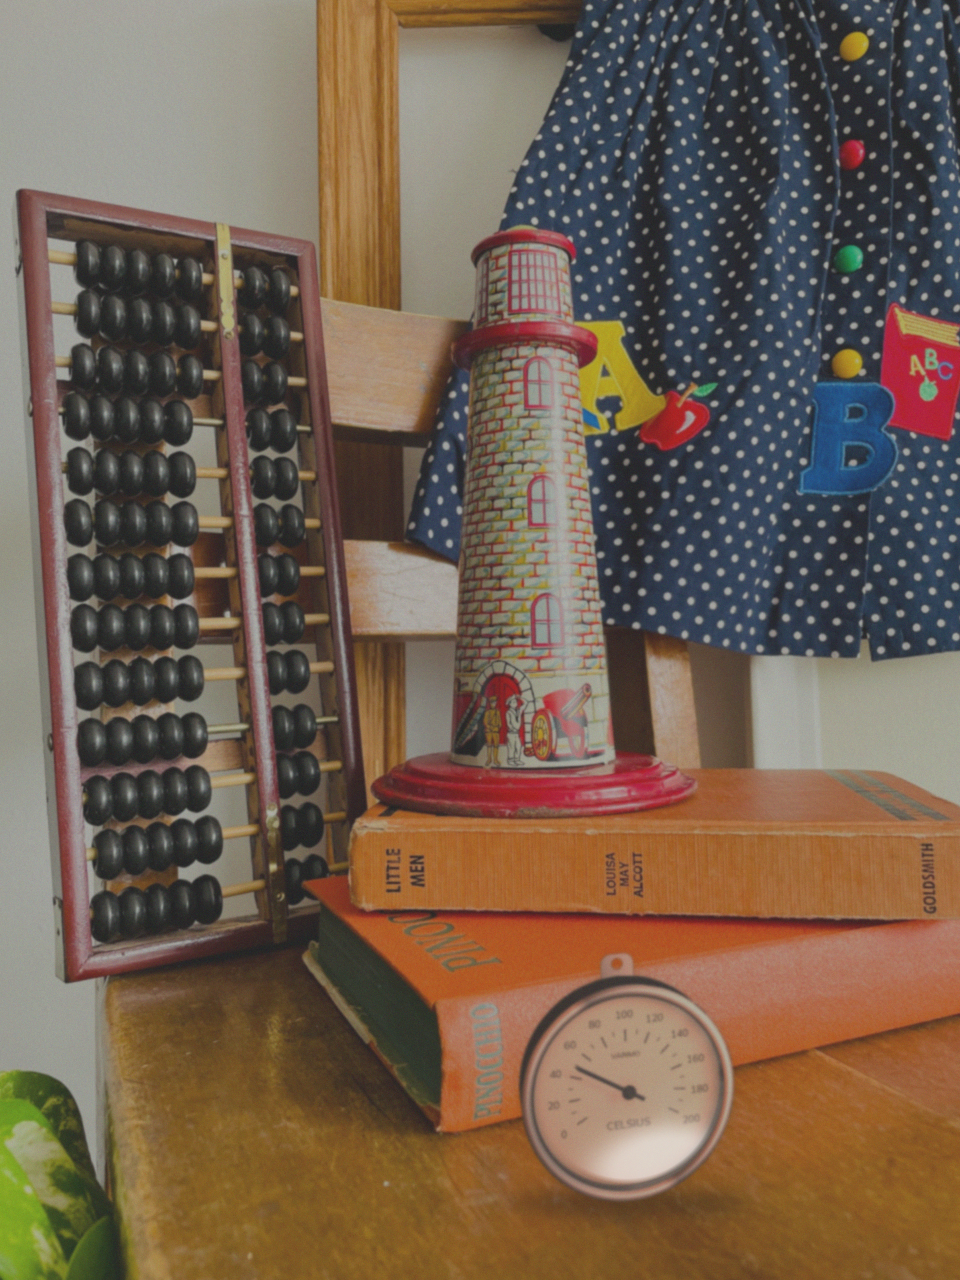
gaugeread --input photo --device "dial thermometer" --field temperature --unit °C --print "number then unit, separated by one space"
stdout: 50 °C
